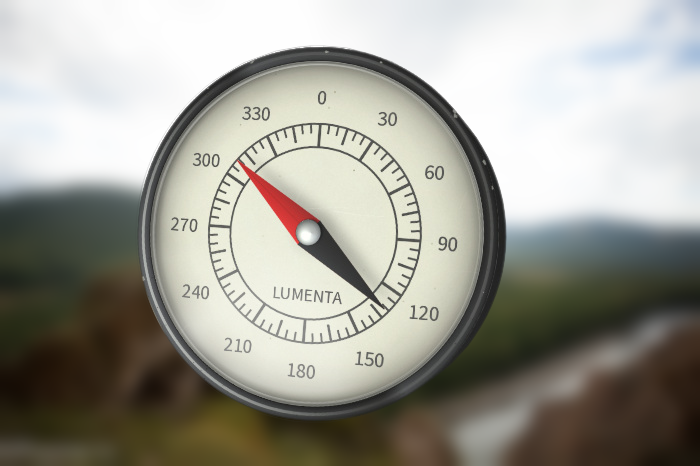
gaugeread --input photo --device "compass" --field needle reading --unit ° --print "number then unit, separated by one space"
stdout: 310 °
